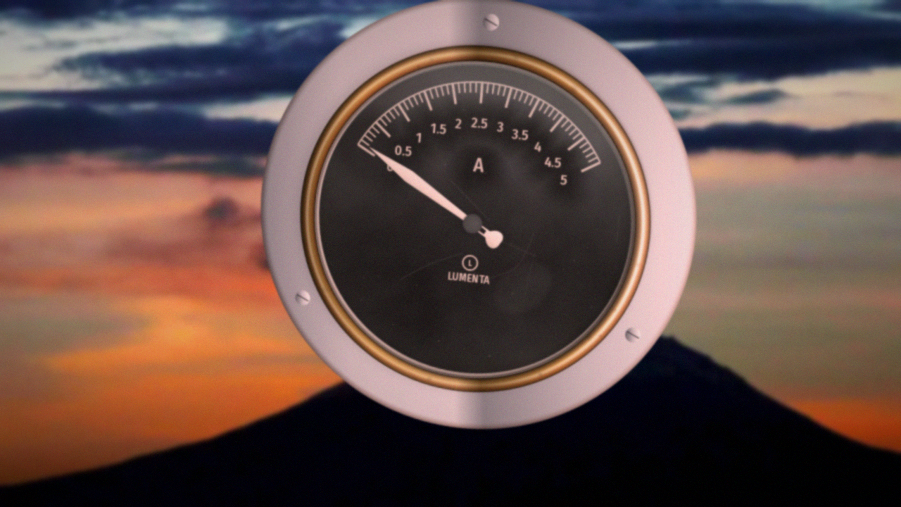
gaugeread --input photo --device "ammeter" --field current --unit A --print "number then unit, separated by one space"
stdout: 0.1 A
